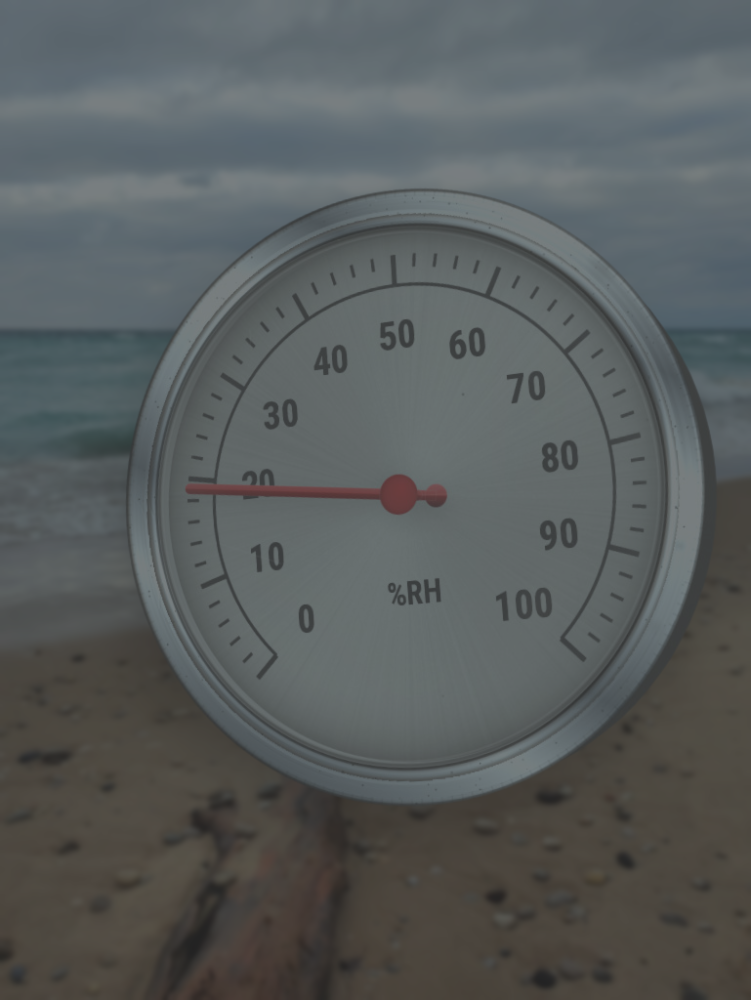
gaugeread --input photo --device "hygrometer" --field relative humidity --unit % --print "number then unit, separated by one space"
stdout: 19 %
